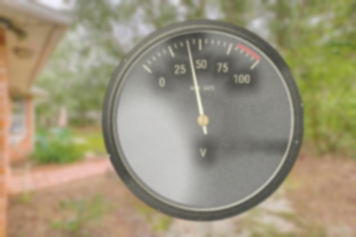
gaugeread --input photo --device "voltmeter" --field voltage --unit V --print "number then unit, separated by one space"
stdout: 40 V
